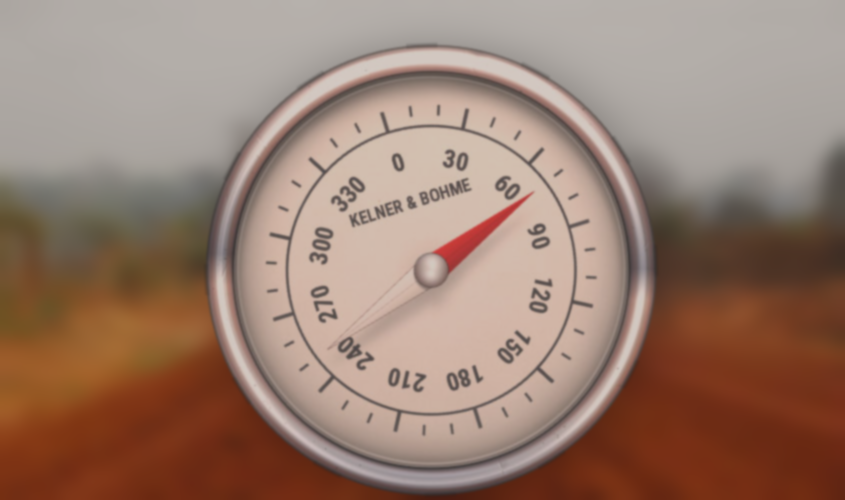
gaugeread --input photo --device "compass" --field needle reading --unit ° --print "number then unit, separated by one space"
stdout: 70 °
